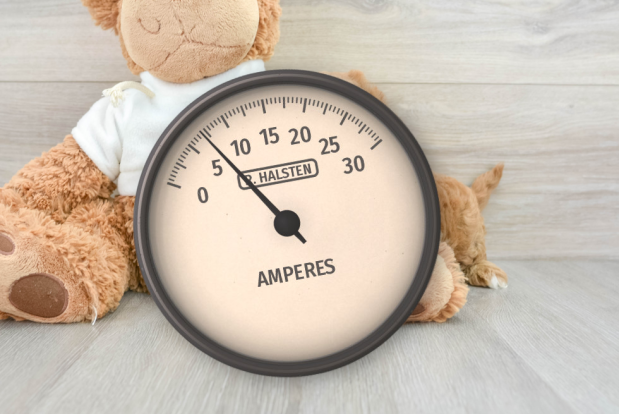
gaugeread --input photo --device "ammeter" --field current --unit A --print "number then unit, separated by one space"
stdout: 7 A
